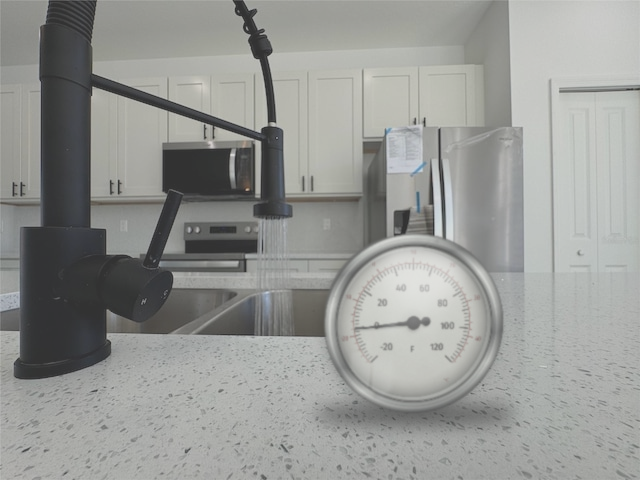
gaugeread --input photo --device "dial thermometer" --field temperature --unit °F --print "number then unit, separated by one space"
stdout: 0 °F
